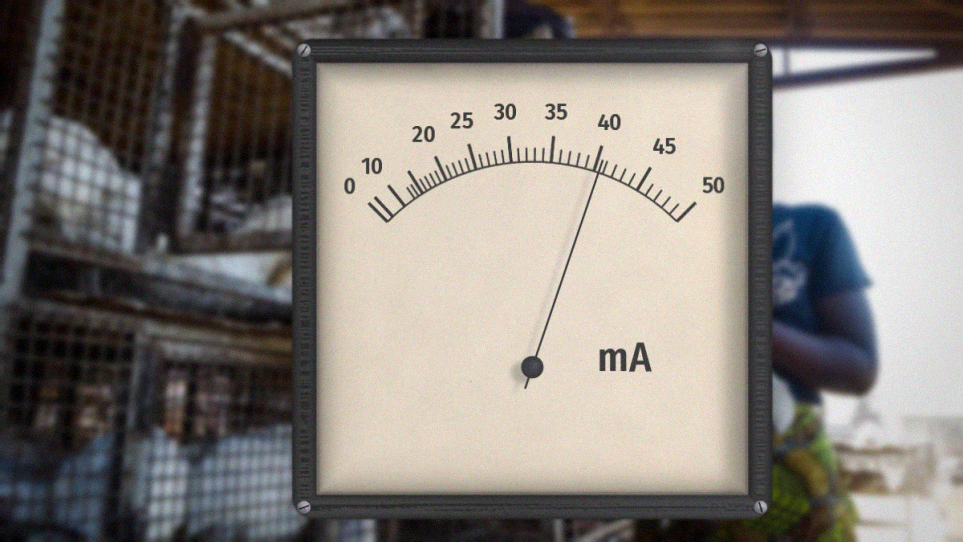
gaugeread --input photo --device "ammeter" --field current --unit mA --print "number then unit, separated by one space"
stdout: 40.5 mA
